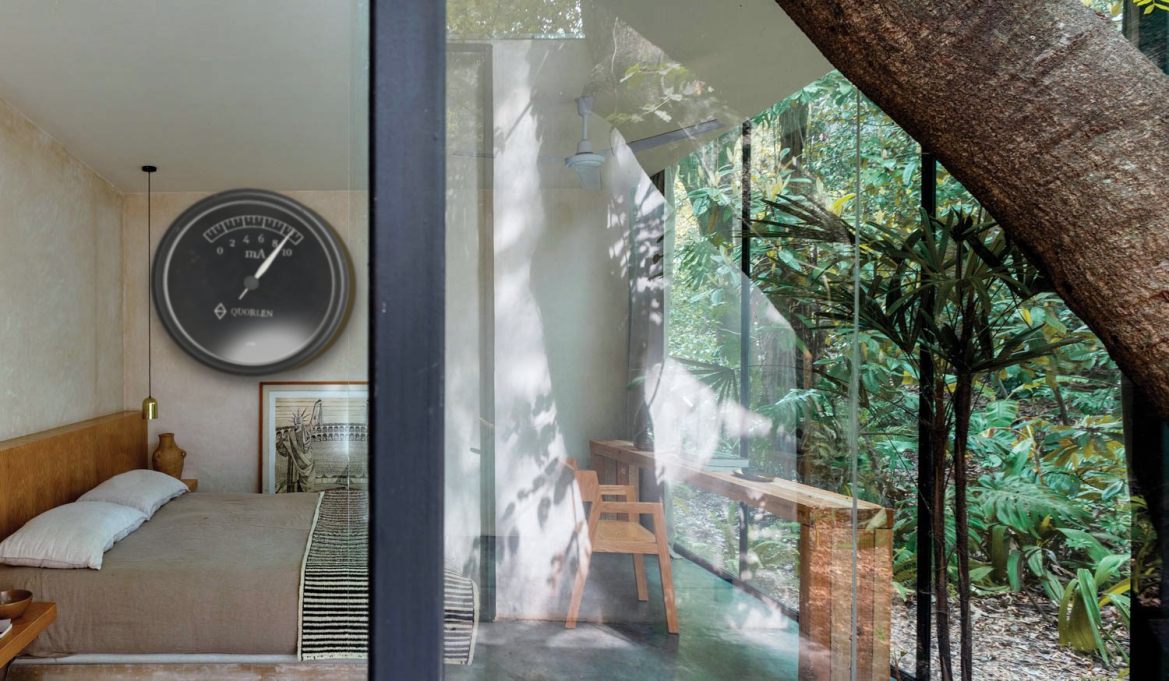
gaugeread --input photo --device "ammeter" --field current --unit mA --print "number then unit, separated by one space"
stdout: 9 mA
